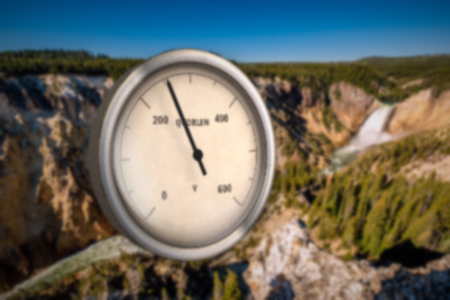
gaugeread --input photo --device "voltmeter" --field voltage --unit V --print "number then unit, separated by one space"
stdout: 250 V
